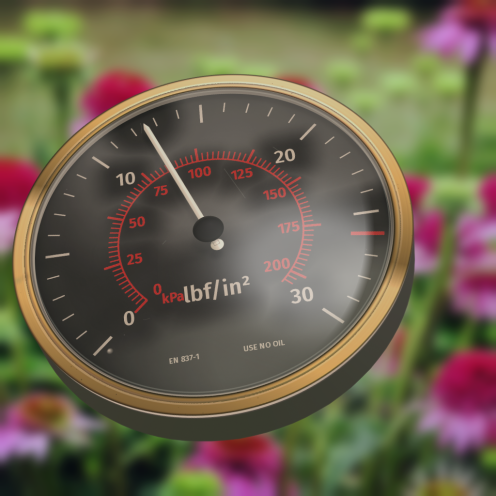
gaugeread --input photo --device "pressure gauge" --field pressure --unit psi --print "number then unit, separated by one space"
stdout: 12.5 psi
